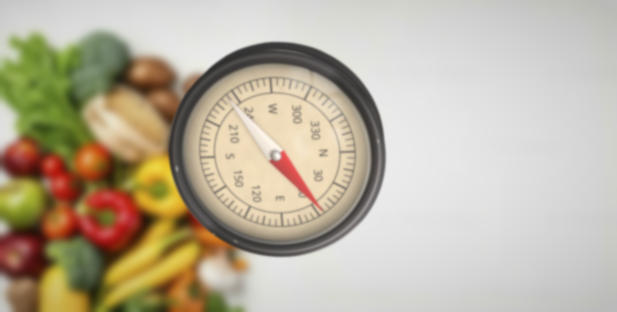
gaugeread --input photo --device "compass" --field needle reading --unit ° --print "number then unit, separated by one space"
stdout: 55 °
